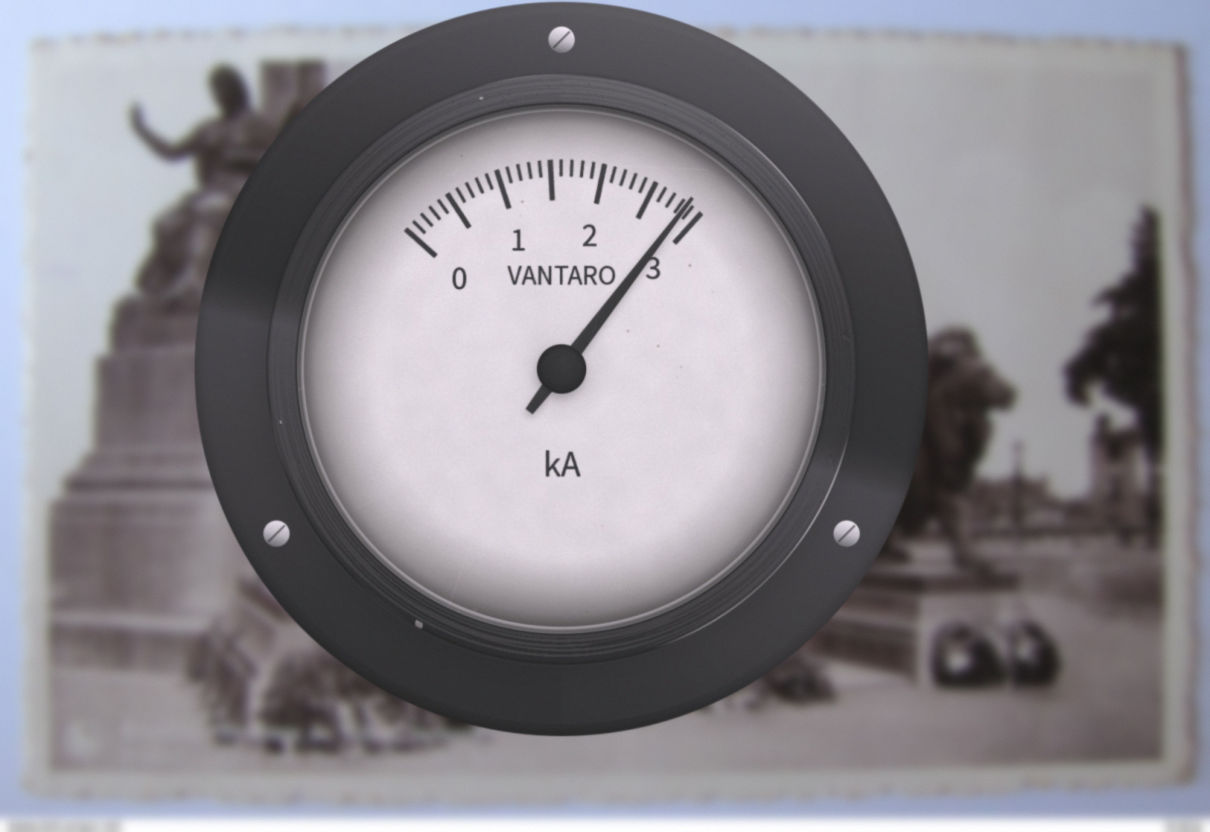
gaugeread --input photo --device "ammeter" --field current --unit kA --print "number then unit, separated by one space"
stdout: 2.85 kA
